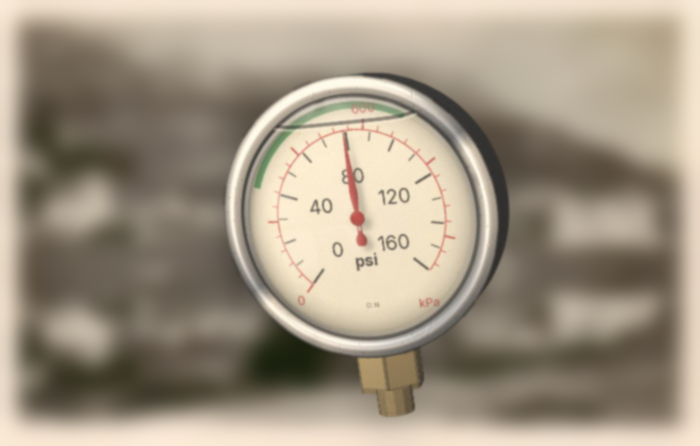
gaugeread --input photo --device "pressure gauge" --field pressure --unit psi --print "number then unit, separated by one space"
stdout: 80 psi
